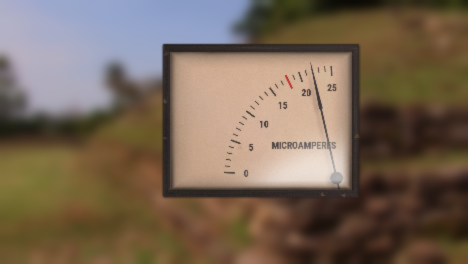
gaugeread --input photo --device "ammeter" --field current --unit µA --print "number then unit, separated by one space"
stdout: 22 µA
